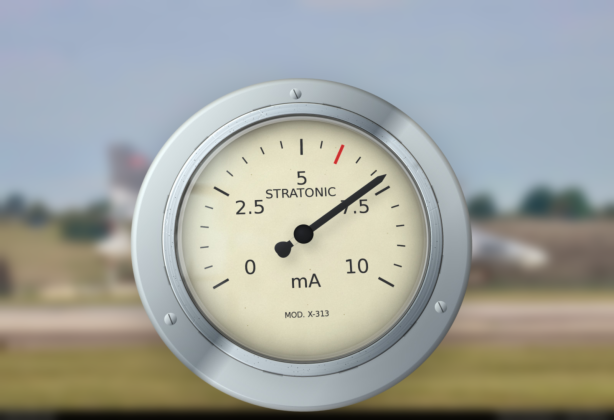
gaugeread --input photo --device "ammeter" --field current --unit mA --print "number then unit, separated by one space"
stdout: 7.25 mA
